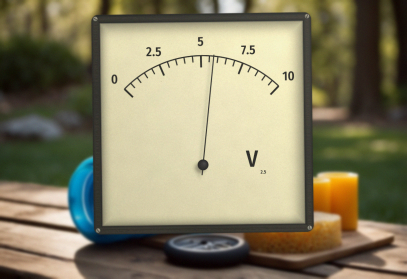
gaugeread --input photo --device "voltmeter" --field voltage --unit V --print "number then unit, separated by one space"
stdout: 5.75 V
